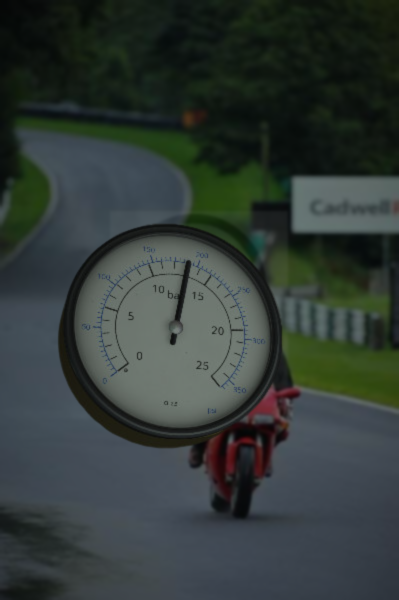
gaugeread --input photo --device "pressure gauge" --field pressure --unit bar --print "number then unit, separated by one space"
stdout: 13 bar
